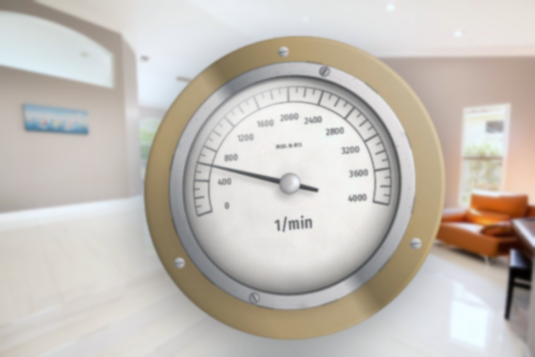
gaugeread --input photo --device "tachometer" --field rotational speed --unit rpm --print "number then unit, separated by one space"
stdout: 600 rpm
